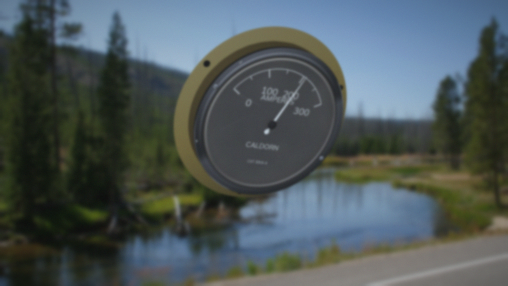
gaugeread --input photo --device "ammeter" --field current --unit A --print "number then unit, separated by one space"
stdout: 200 A
